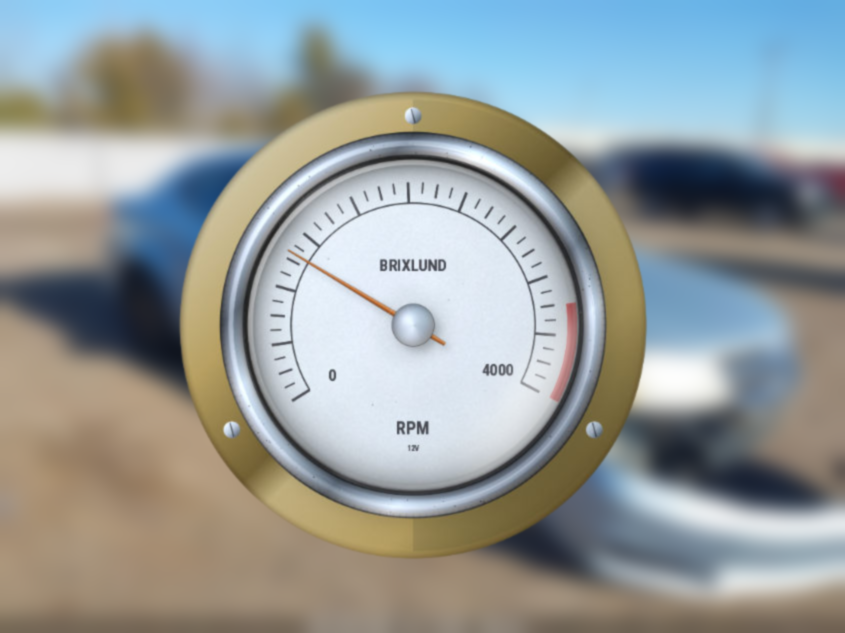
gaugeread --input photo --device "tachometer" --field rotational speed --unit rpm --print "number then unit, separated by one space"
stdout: 1050 rpm
